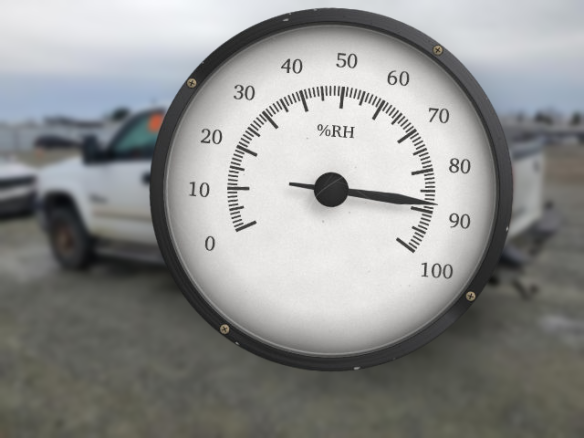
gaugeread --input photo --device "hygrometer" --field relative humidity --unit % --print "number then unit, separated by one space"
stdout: 88 %
